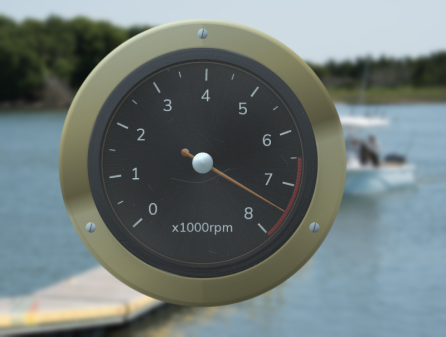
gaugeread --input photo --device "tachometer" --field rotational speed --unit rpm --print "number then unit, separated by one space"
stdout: 7500 rpm
